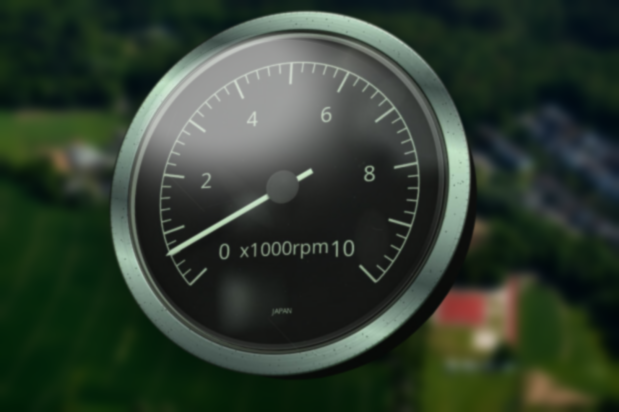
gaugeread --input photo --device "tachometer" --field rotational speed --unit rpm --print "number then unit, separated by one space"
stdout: 600 rpm
